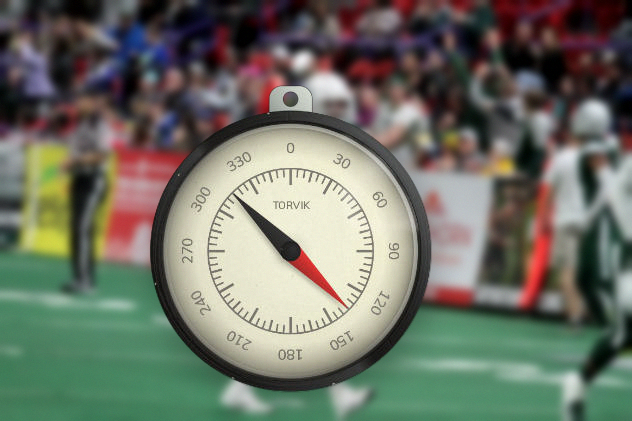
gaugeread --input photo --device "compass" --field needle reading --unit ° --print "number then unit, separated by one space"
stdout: 135 °
